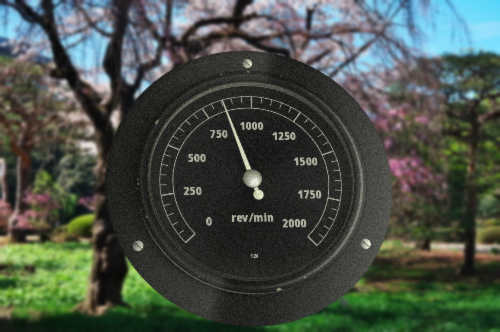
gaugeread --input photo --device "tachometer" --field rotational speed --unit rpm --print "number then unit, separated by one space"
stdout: 850 rpm
